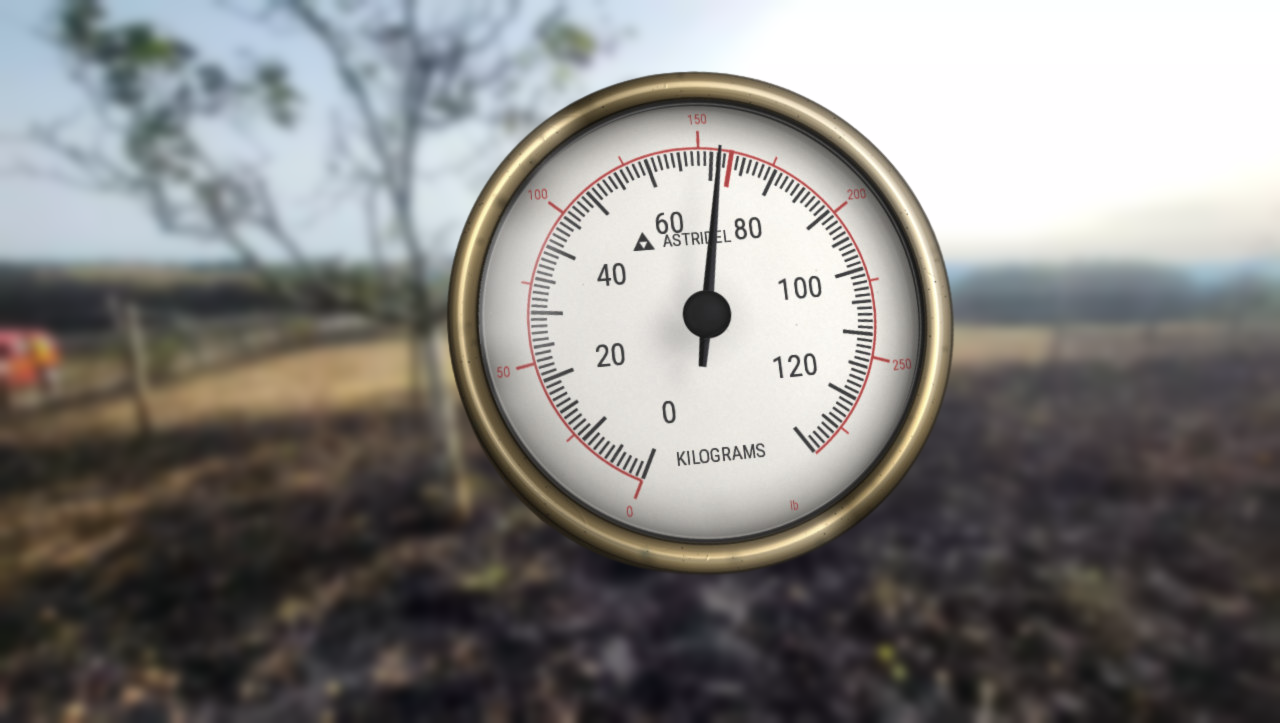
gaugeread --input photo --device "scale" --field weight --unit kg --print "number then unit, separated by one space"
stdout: 71 kg
